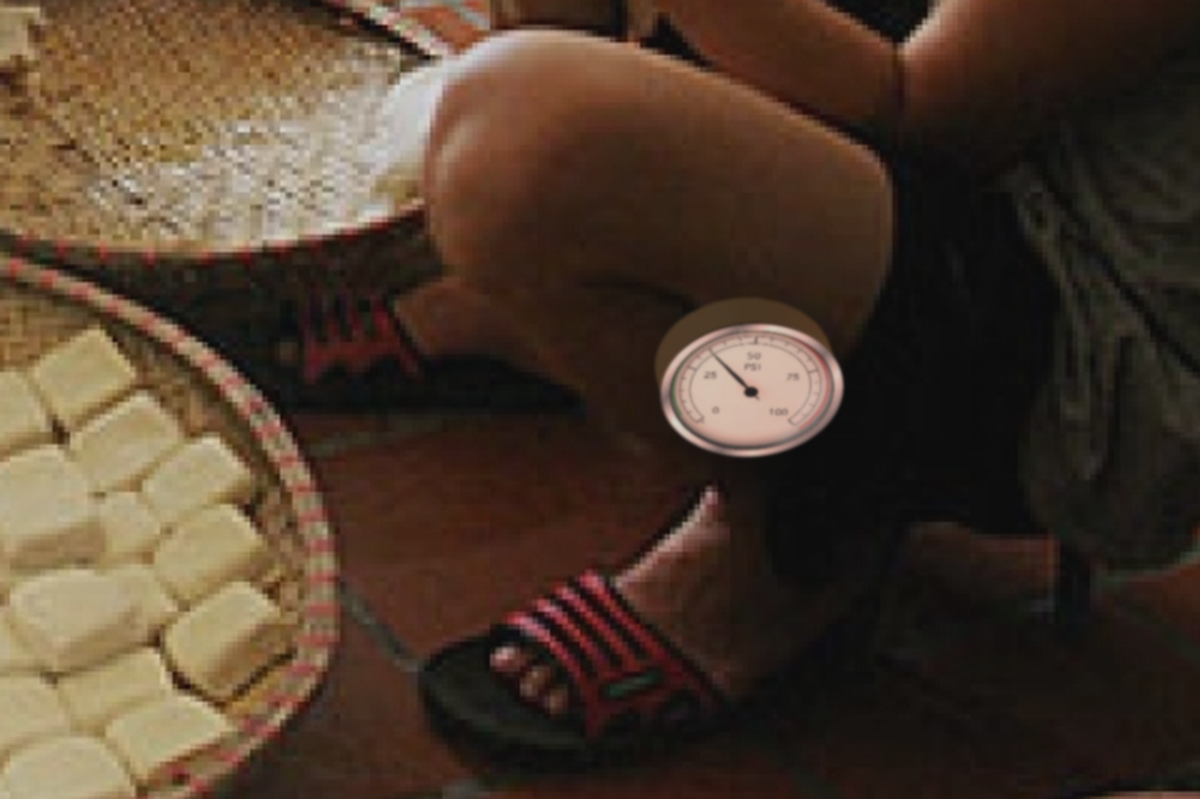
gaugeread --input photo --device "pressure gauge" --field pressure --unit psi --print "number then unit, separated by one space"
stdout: 35 psi
